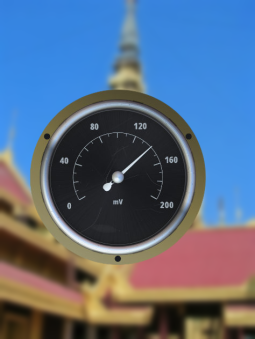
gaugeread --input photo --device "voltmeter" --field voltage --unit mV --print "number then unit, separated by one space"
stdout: 140 mV
